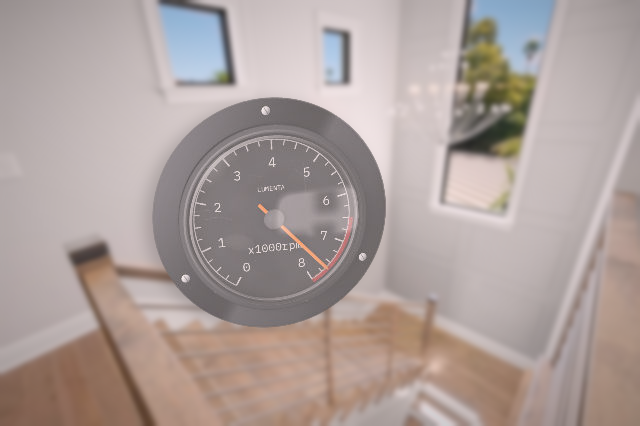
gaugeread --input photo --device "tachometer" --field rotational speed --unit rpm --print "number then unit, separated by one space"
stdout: 7625 rpm
